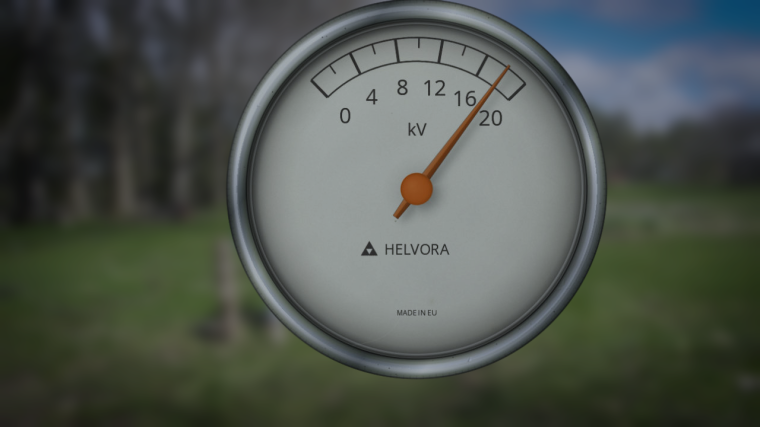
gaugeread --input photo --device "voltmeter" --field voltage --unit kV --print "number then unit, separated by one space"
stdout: 18 kV
